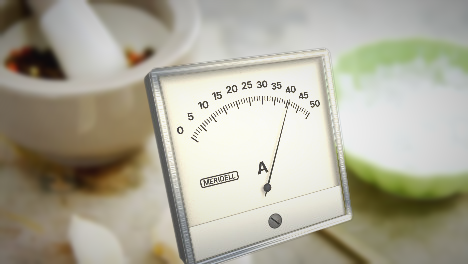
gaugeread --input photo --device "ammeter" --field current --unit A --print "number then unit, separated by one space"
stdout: 40 A
